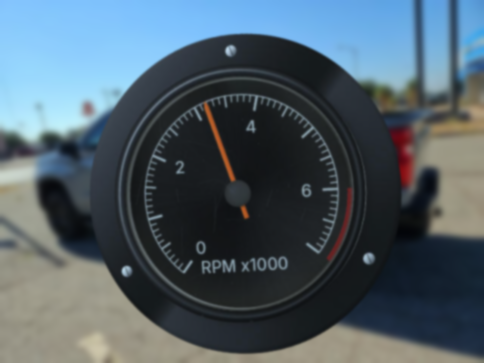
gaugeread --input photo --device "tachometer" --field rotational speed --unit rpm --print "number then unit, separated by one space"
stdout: 3200 rpm
